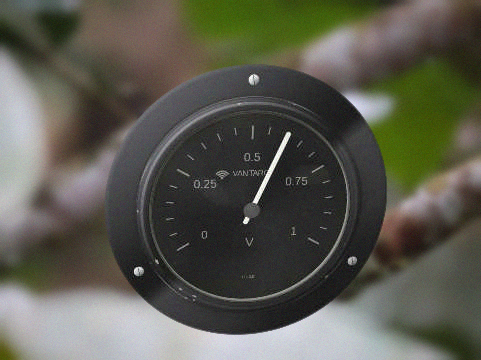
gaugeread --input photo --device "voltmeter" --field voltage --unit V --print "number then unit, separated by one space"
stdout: 0.6 V
